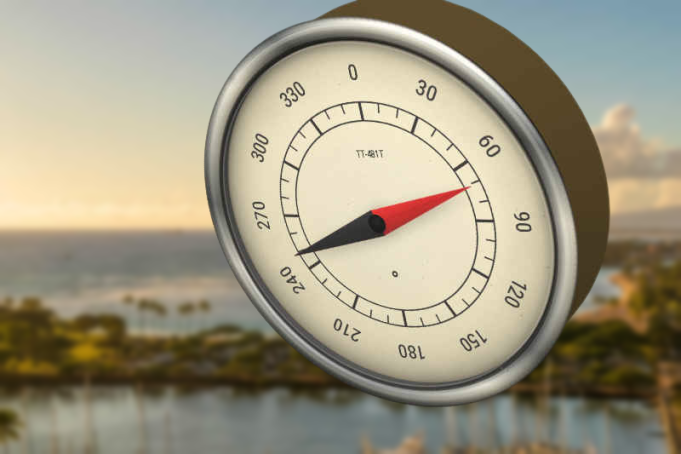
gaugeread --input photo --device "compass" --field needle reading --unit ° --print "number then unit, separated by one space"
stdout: 70 °
